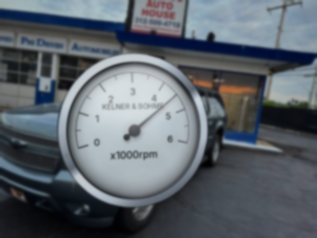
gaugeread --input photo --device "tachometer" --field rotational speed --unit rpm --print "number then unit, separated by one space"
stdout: 4500 rpm
